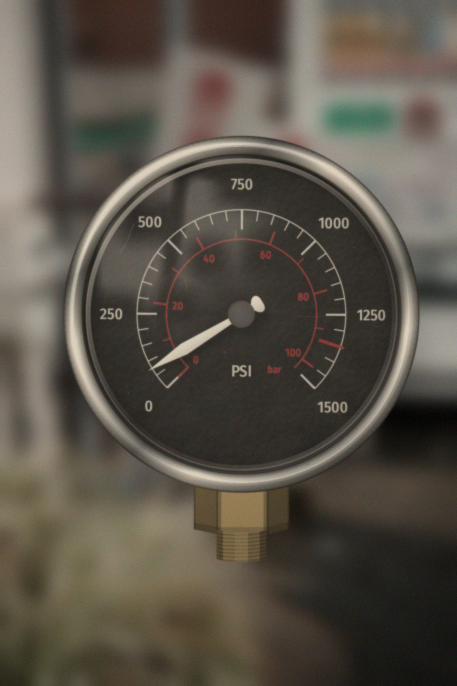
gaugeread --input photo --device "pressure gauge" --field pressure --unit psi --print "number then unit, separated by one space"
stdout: 75 psi
